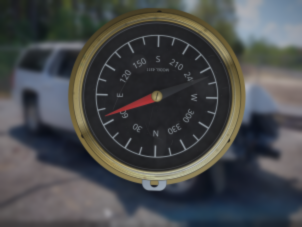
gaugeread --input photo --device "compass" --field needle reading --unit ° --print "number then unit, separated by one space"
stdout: 67.5 °
